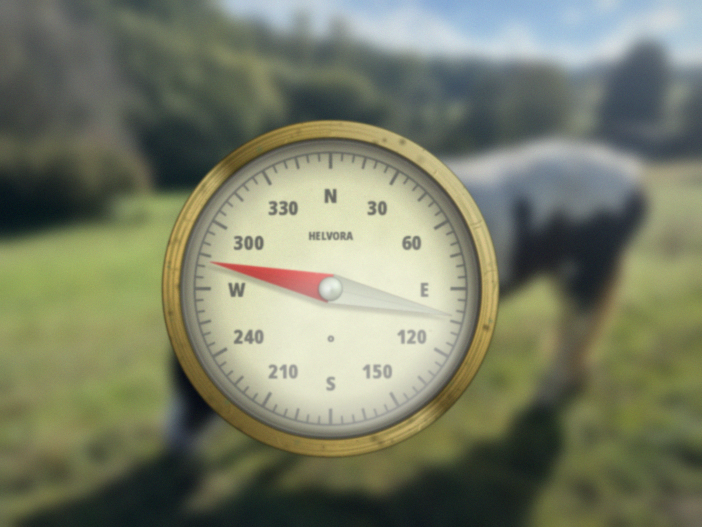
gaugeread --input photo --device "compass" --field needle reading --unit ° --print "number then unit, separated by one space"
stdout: 282.5 °
